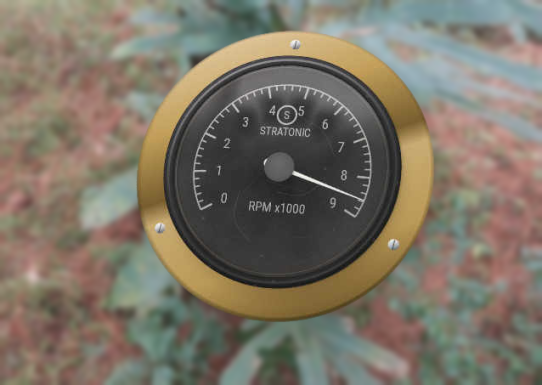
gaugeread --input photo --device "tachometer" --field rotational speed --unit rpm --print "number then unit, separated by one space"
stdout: 8600 rpm
